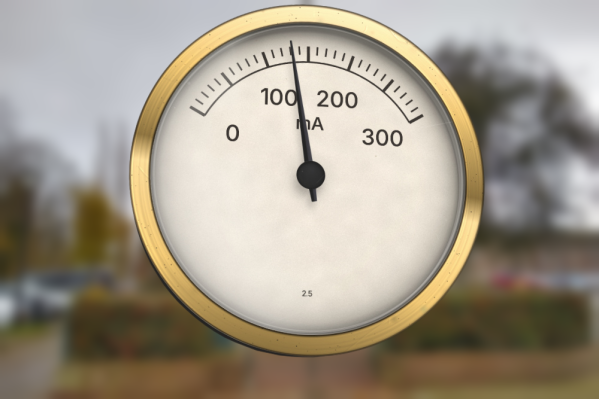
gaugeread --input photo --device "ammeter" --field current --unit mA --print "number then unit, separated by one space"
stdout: 130 mA
